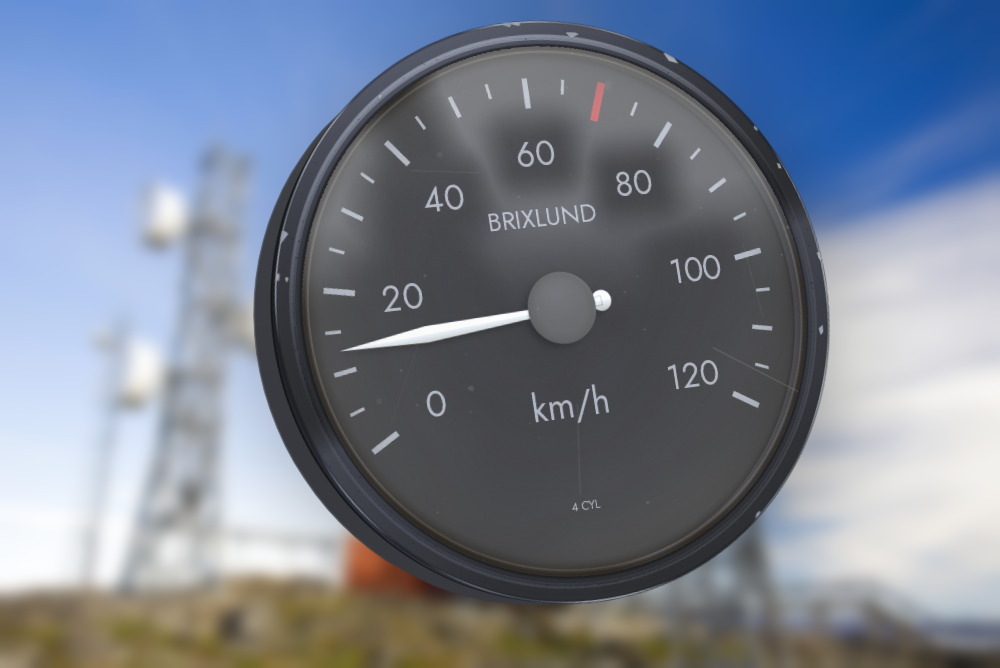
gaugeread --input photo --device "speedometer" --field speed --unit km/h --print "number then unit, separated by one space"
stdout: 12.5 km/h
